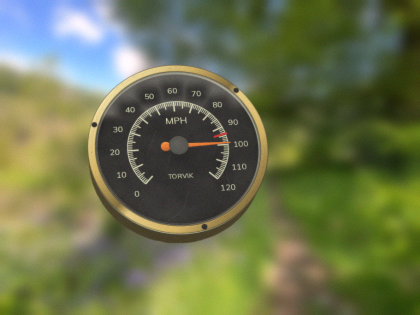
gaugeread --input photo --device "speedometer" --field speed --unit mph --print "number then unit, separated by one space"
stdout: 100 mph
